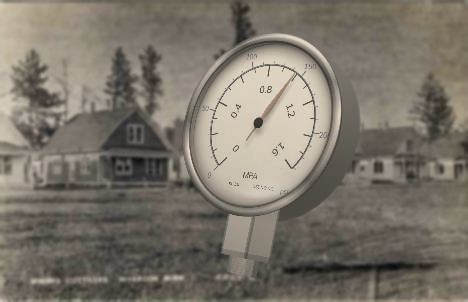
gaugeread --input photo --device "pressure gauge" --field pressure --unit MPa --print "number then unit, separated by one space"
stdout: 1 MPa
